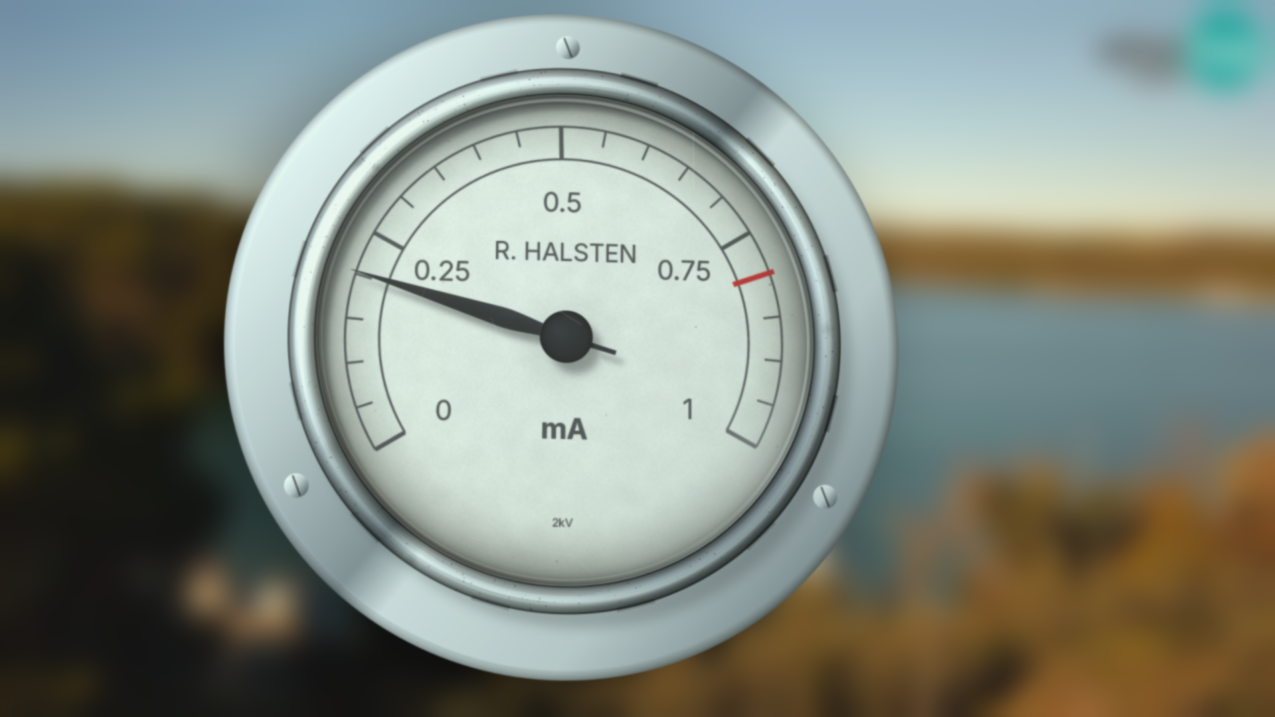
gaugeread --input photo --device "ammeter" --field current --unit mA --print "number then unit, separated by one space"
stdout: 0.2 mA
